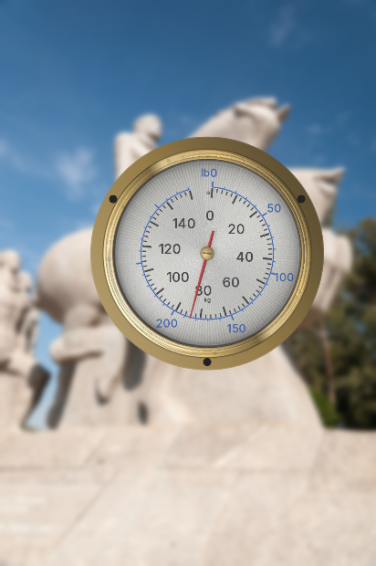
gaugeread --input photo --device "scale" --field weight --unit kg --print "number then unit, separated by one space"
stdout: 84 kg
